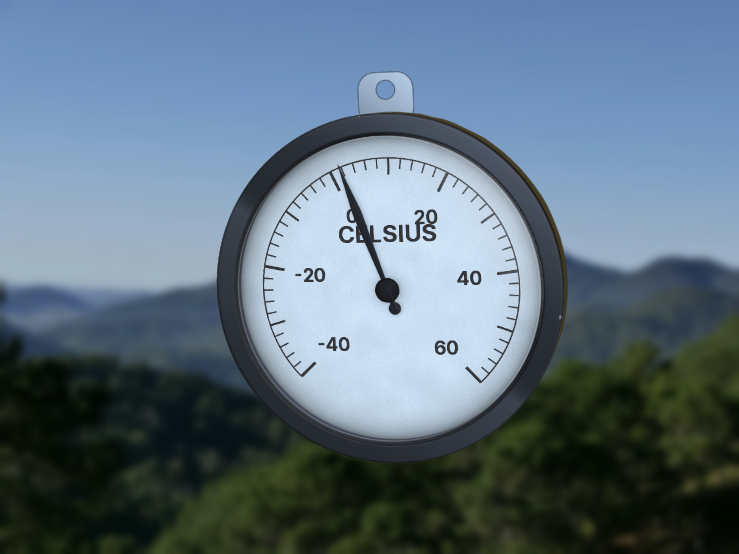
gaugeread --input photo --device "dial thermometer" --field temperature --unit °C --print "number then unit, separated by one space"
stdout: 2 °C
